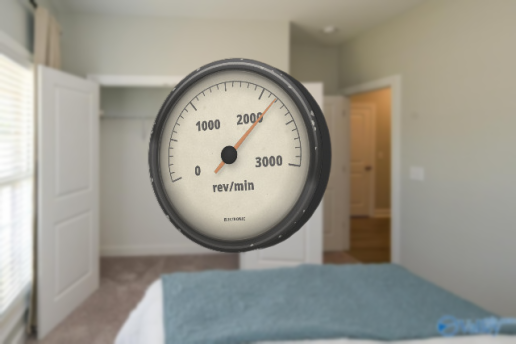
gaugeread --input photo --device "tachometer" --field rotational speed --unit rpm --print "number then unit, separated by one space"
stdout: 2200 rpm
